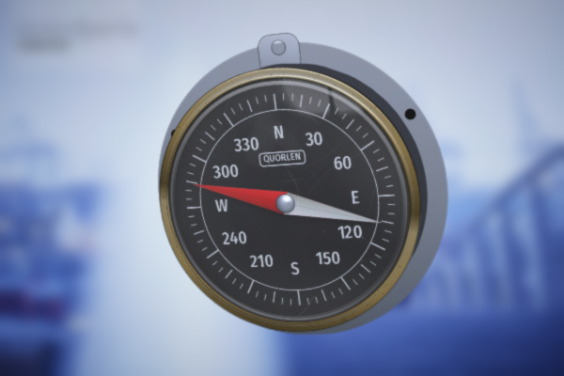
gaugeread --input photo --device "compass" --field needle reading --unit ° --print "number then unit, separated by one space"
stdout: 285 °
